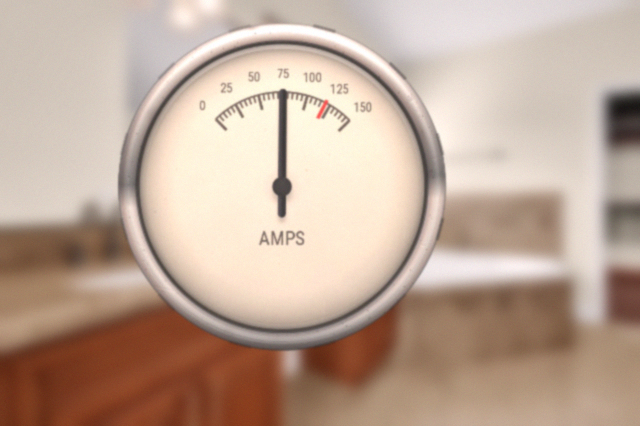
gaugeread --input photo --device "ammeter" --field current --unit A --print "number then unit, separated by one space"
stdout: 75 A
